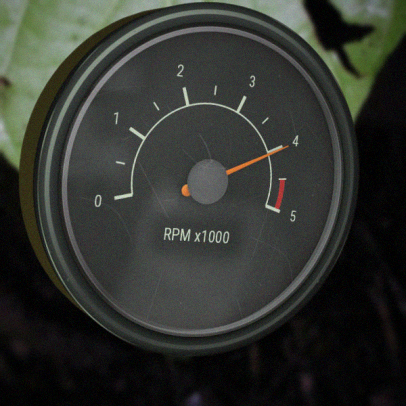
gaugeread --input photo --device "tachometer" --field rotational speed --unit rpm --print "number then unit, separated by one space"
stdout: 4000 rpm
